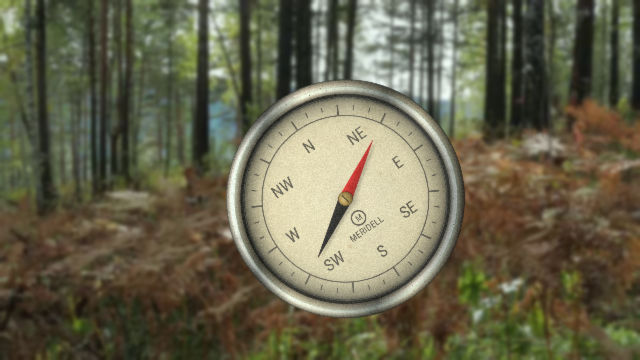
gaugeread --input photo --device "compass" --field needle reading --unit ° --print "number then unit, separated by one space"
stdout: 60 °
